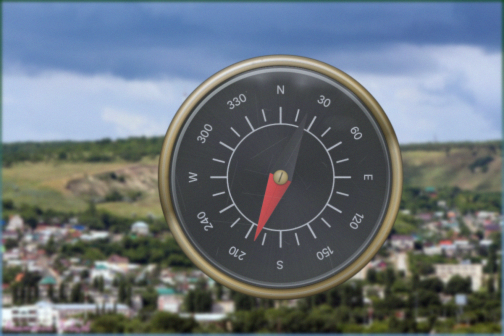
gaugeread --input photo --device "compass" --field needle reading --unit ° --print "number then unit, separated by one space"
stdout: 202.5 °
